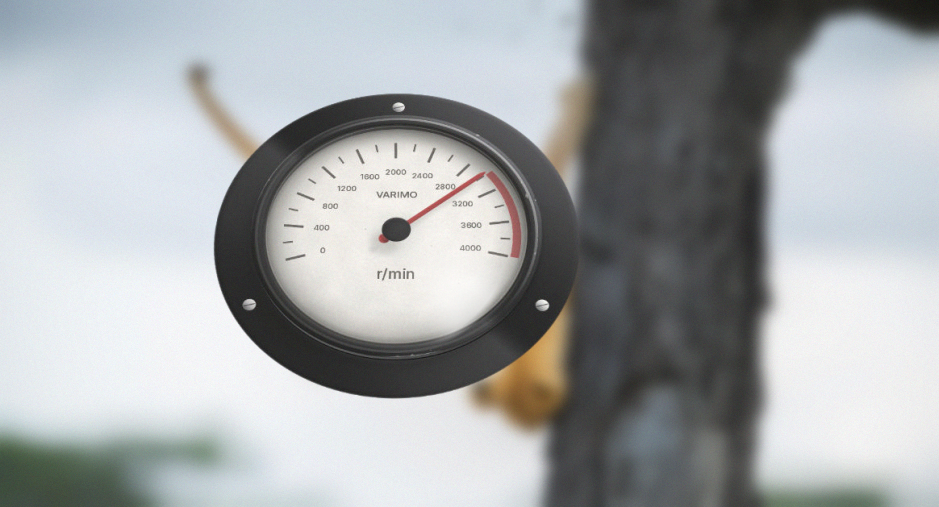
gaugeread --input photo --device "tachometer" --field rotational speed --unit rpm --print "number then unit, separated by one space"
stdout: 3000 rpm
